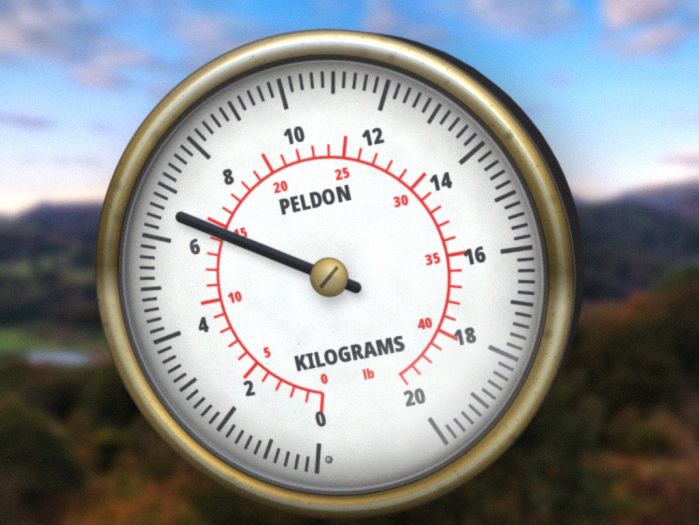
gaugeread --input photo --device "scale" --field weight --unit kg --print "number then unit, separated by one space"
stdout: 6.6 kg
